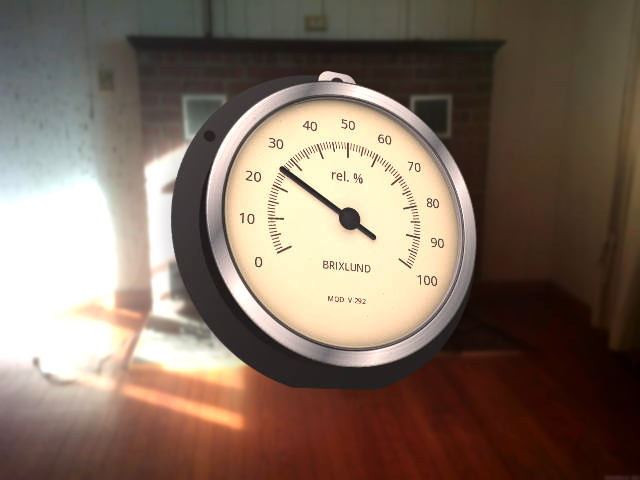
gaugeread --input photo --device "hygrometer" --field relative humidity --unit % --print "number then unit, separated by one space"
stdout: 25 %
